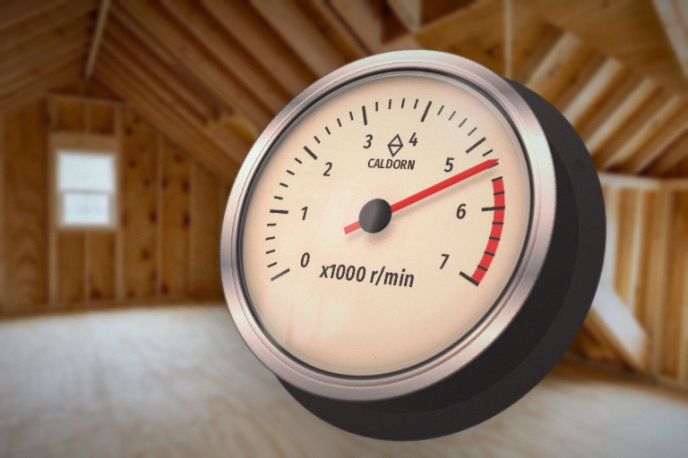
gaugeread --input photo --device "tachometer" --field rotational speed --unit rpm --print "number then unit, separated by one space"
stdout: 5400 rpm
